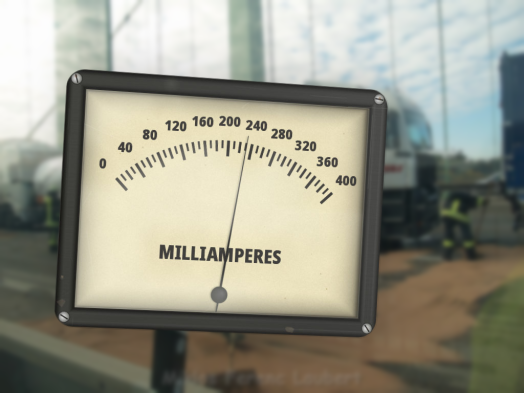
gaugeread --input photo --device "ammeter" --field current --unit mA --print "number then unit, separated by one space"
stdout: 230 mA
